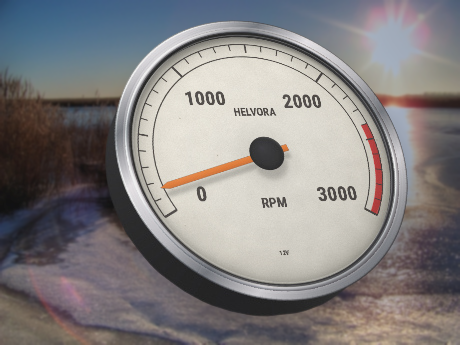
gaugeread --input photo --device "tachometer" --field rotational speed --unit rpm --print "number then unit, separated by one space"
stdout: 150 rpm
